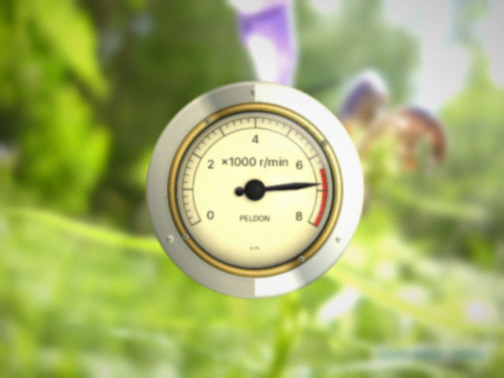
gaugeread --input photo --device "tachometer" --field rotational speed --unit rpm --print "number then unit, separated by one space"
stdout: 6800 rpm
